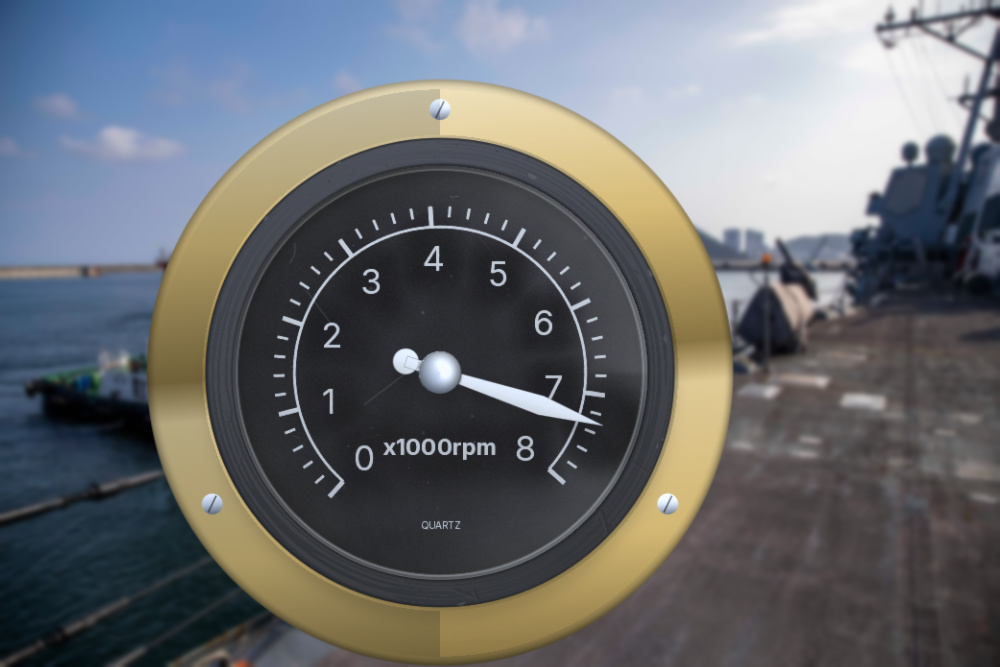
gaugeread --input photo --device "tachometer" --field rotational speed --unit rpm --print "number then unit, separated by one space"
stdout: 7300 rpm
